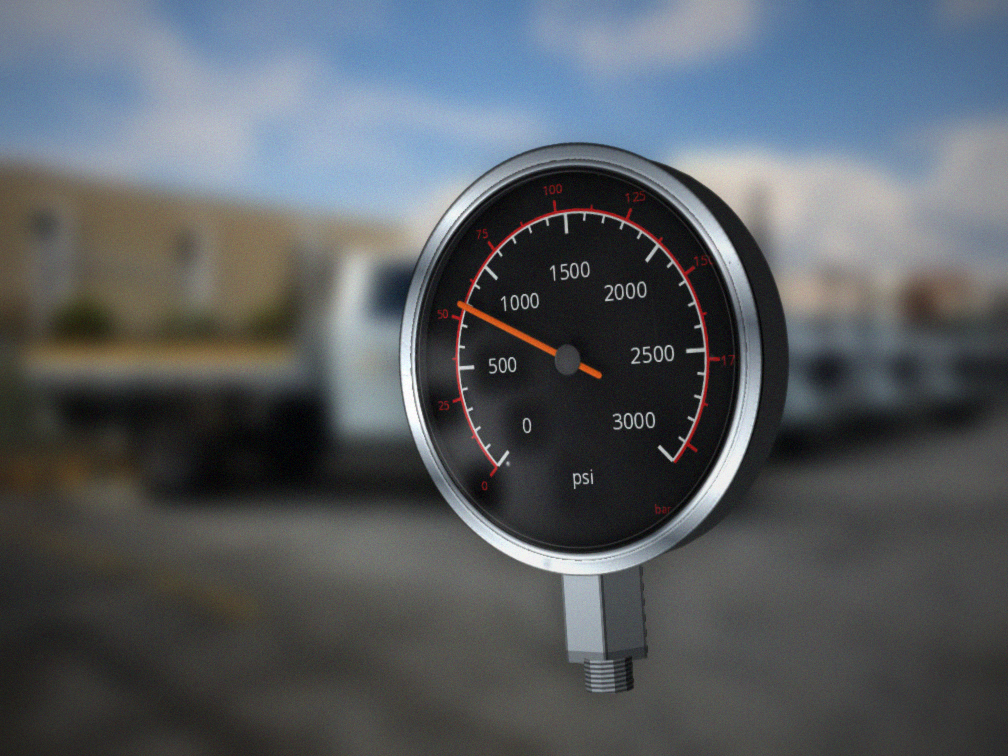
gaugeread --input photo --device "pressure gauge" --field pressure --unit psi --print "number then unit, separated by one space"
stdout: 800 psi
